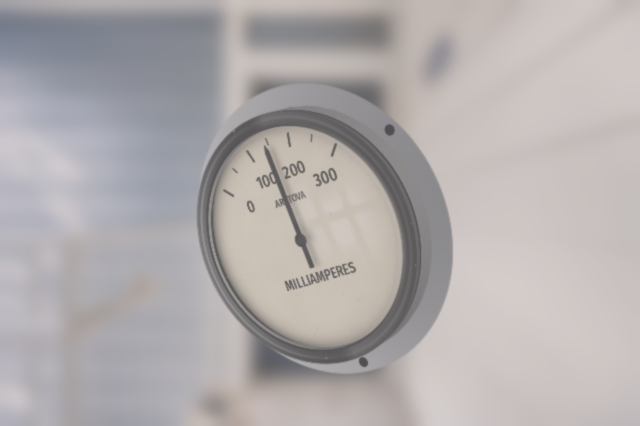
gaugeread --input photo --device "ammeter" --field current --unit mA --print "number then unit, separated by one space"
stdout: 150 mA
